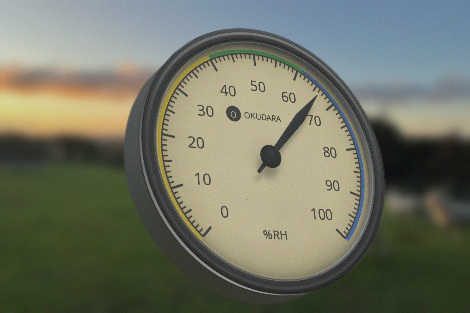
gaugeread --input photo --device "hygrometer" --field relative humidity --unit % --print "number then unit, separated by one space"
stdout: 66 %
